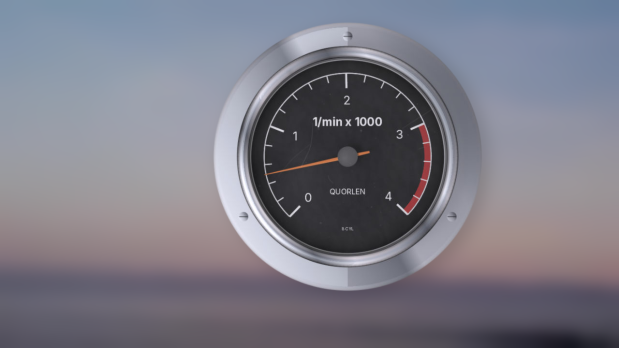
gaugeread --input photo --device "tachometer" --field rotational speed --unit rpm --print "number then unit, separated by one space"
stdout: 500 rpm
